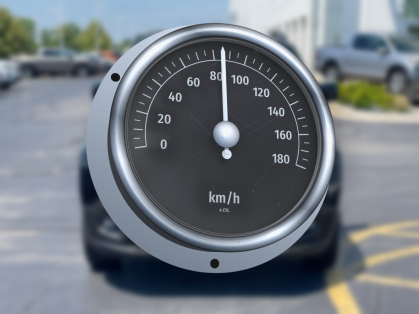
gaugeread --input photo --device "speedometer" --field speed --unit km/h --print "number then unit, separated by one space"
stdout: 85 km/h
